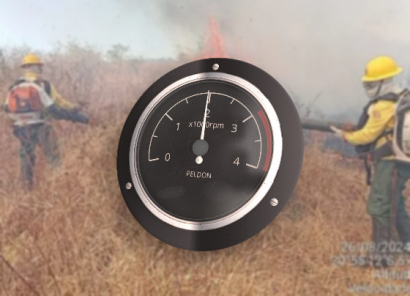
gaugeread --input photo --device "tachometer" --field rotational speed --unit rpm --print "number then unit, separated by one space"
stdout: 2000 rpm
